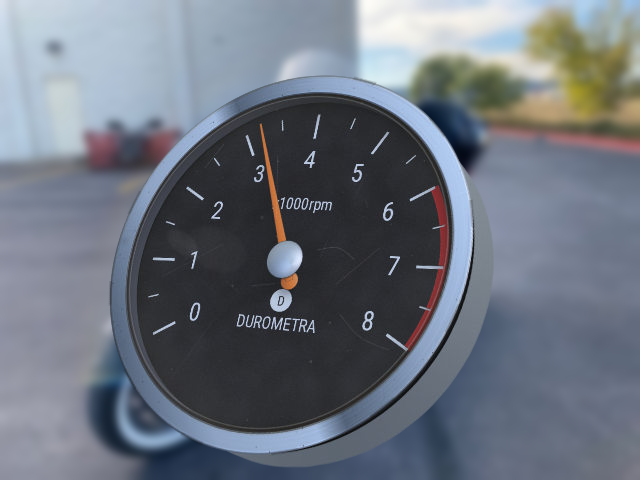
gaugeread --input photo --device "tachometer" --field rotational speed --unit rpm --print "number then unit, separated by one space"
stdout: 3250 rpm
